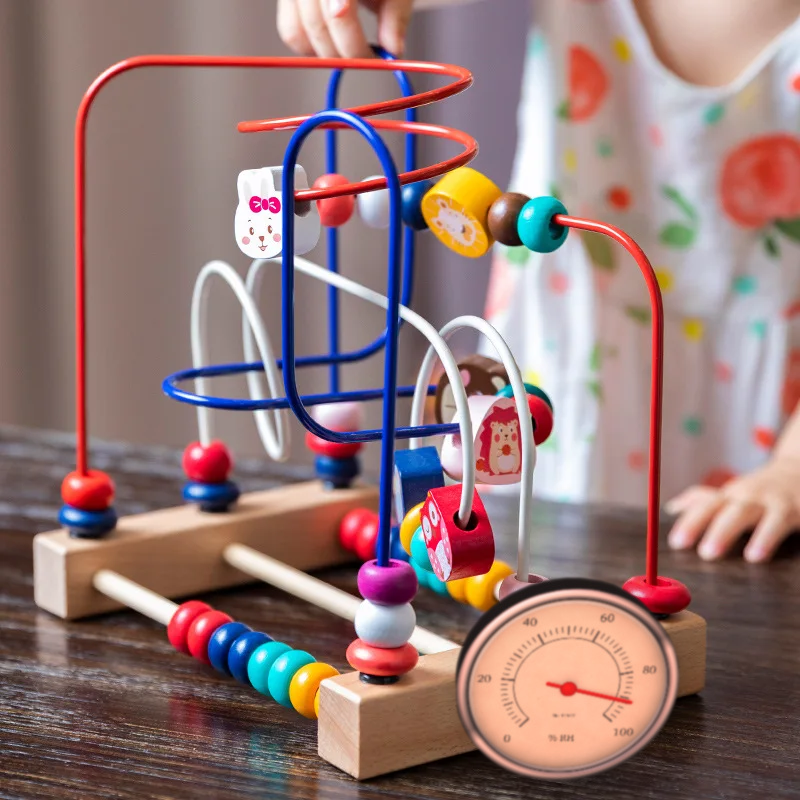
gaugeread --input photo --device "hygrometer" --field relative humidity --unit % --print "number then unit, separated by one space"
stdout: 90 %
